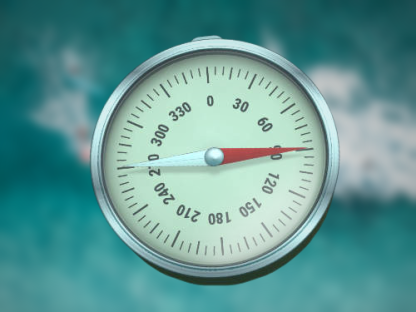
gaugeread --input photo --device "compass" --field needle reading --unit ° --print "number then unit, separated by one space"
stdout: 90 °
